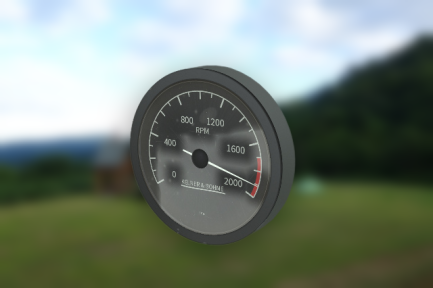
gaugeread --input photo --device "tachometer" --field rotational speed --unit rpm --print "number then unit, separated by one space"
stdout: 1900 rpm
